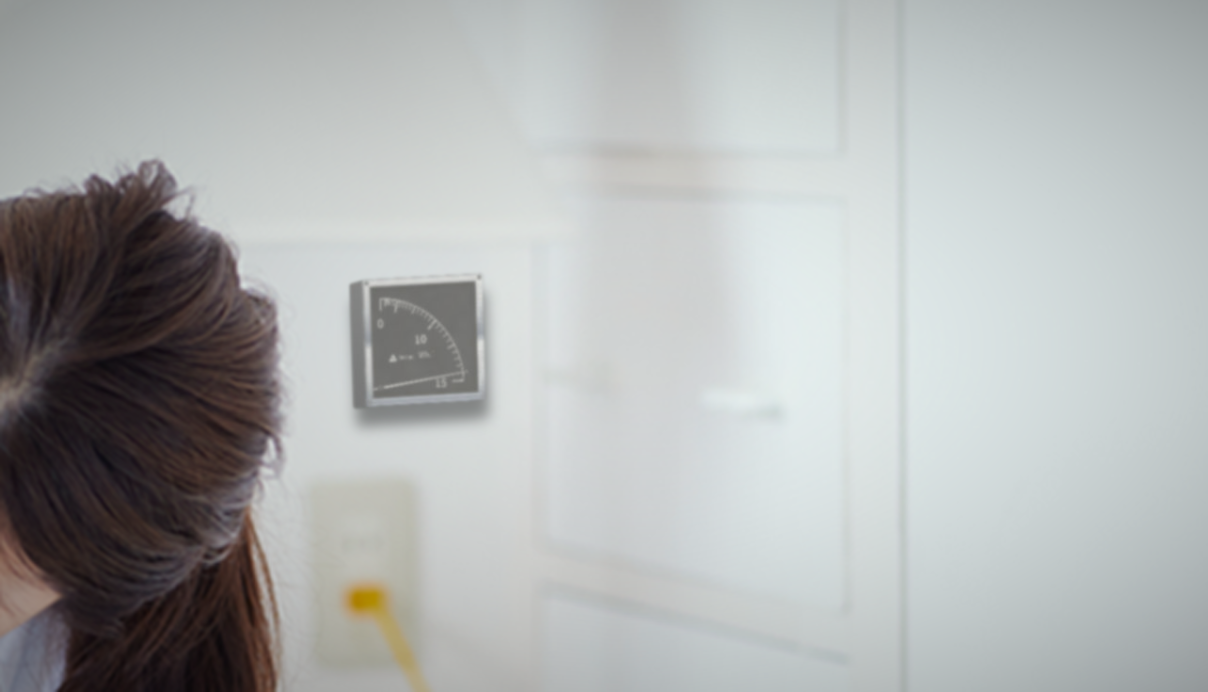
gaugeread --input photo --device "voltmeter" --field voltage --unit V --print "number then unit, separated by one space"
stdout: 14.5 V
